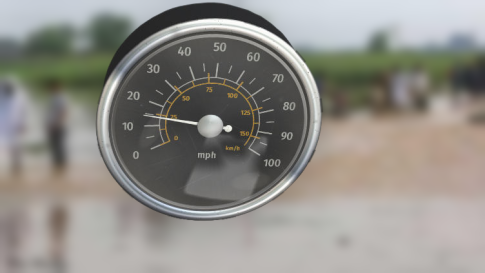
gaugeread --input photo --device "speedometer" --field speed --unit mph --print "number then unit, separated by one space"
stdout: 15 mph
